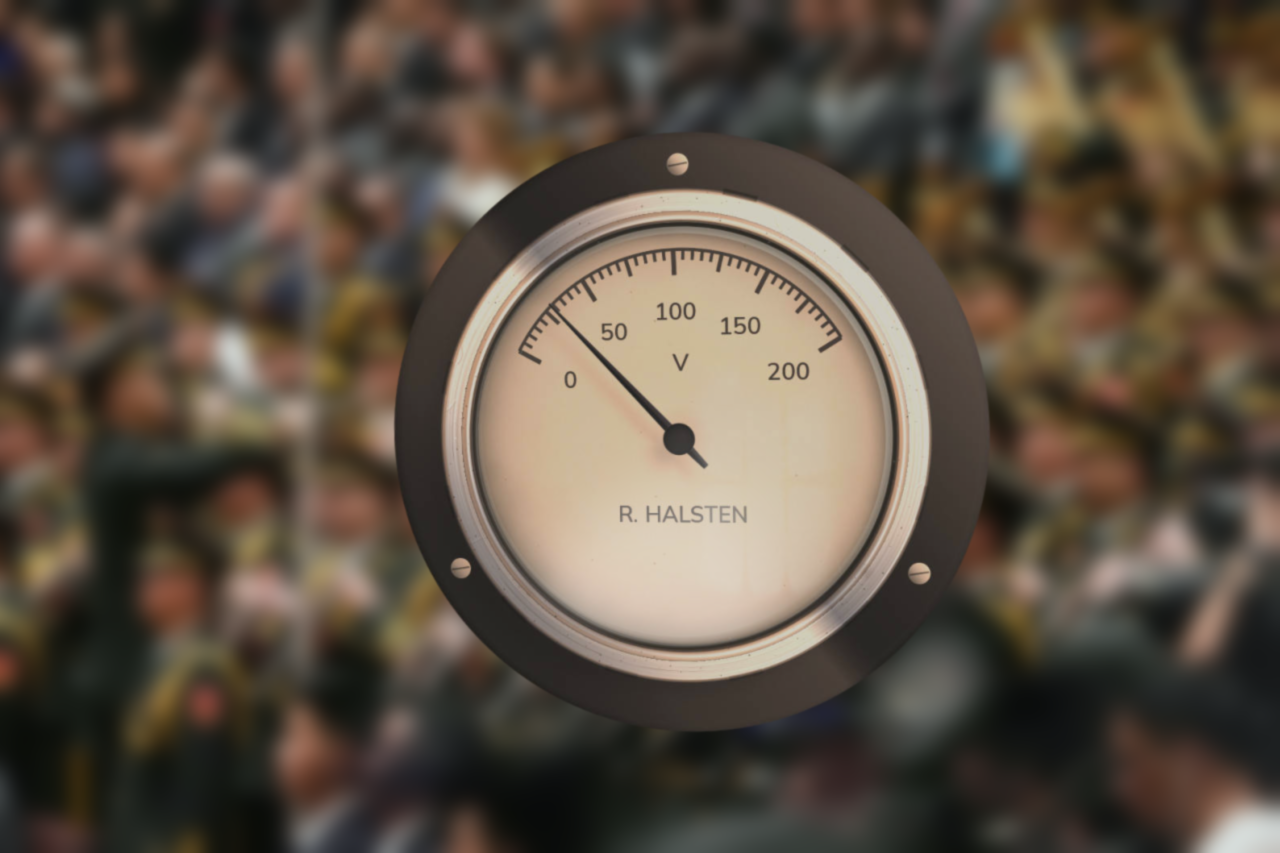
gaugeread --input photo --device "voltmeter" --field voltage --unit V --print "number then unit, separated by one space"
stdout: 30 V
